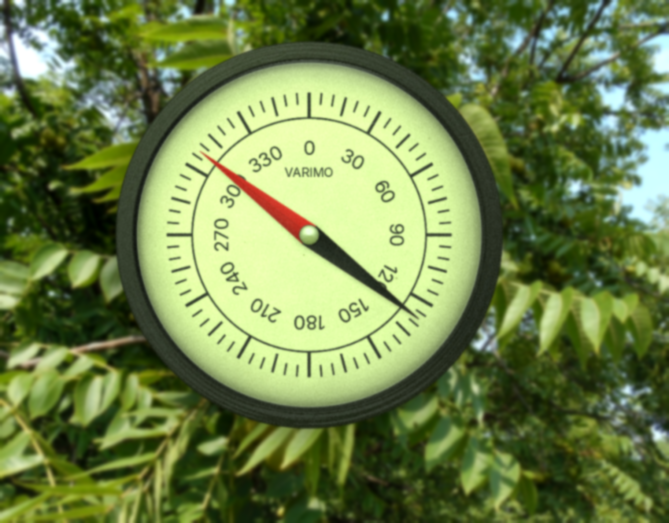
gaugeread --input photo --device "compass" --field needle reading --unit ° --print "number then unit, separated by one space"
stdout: 307.5 °
